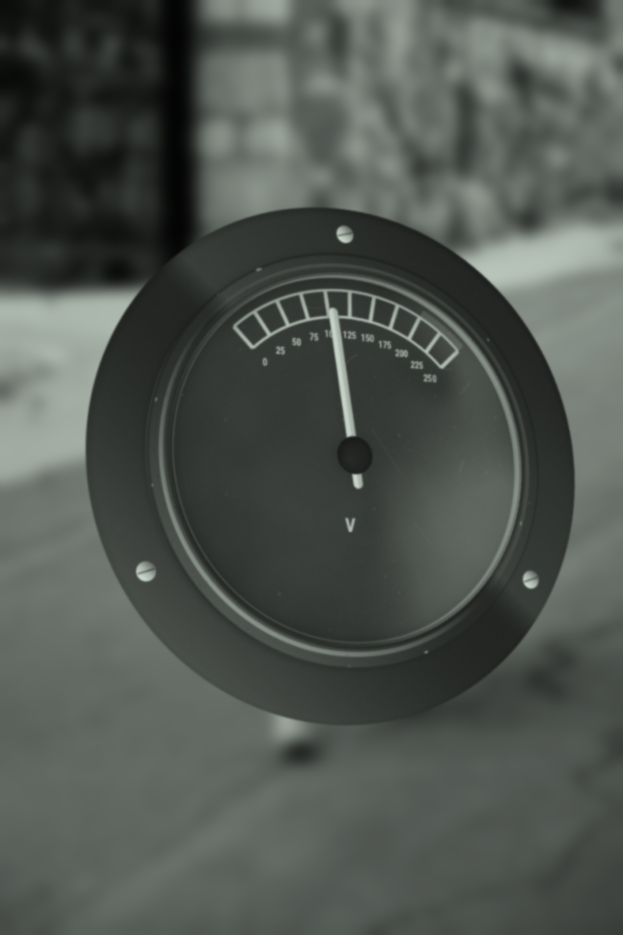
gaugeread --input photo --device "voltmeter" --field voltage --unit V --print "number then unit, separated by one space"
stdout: 100 V
